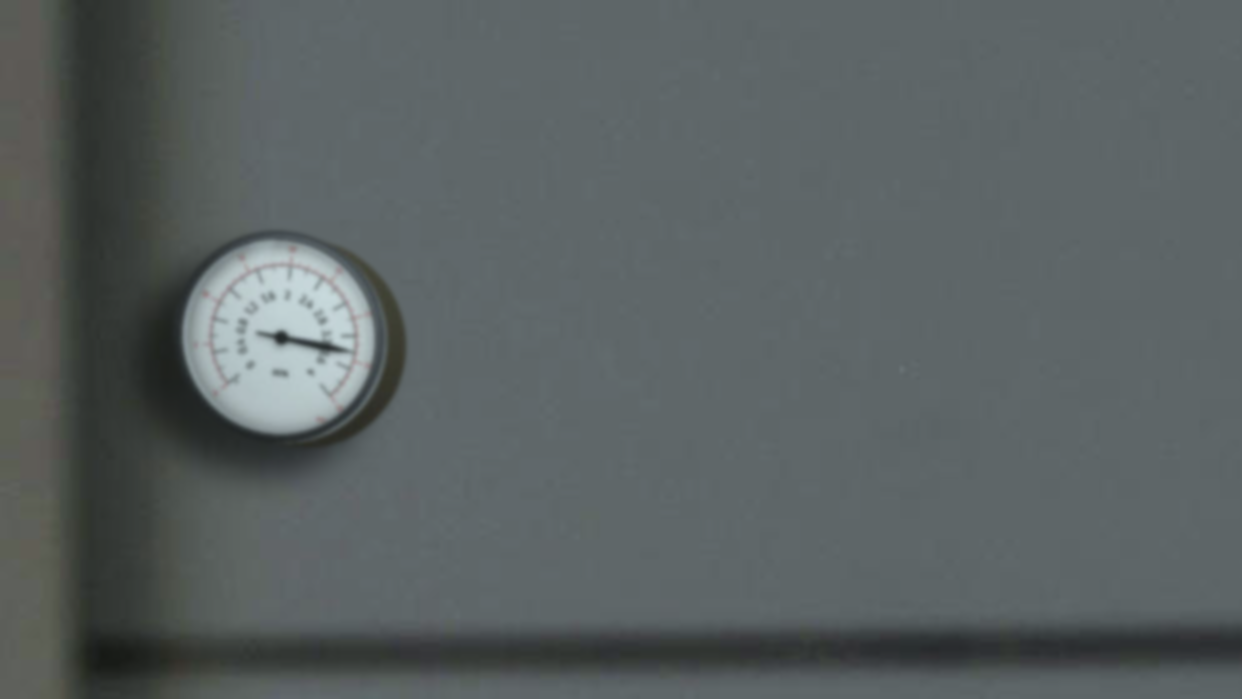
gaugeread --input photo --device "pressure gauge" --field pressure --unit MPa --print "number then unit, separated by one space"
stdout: 3.4 MPa
